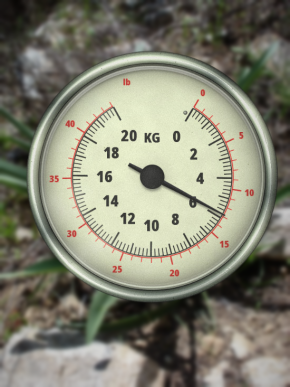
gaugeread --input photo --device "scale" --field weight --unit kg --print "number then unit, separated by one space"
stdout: 5.8 kg
